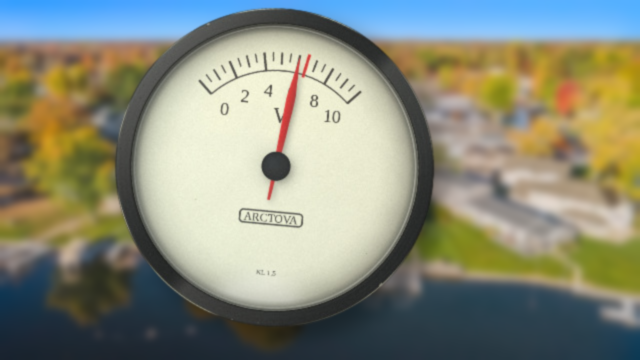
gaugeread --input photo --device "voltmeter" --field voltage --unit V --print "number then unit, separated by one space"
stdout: 6 V
